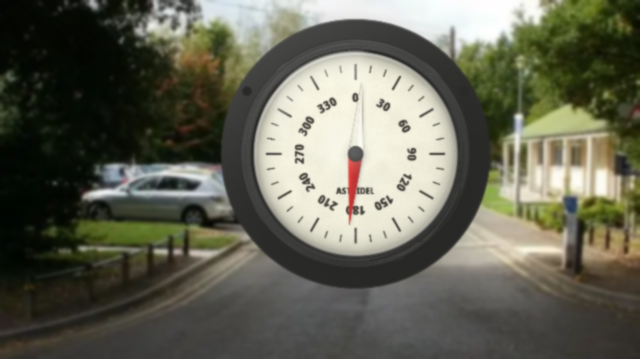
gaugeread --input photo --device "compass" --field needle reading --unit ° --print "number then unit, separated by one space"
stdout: 185 °
